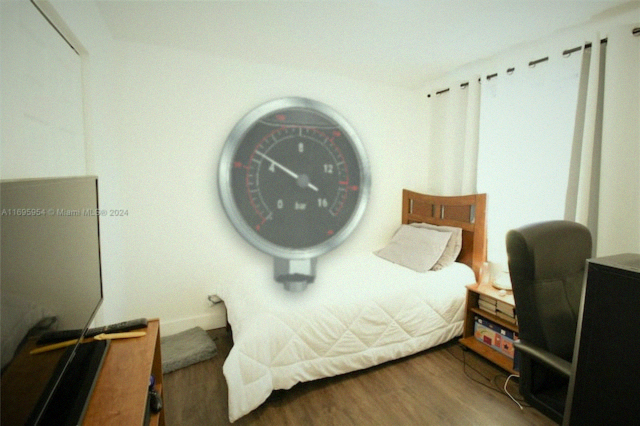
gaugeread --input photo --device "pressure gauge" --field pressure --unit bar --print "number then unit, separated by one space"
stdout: 4.5 bar
